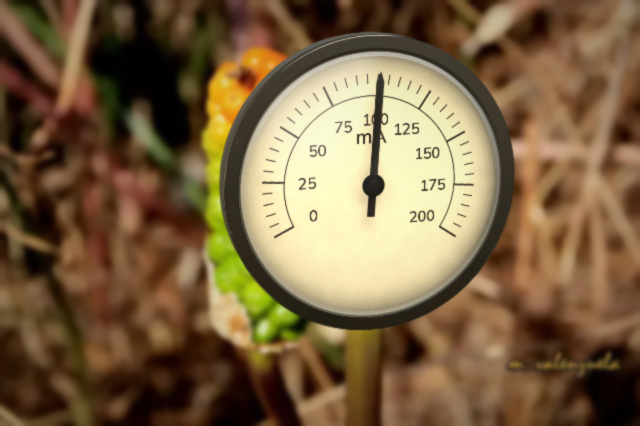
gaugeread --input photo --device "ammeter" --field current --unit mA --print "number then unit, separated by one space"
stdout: 100 mA
